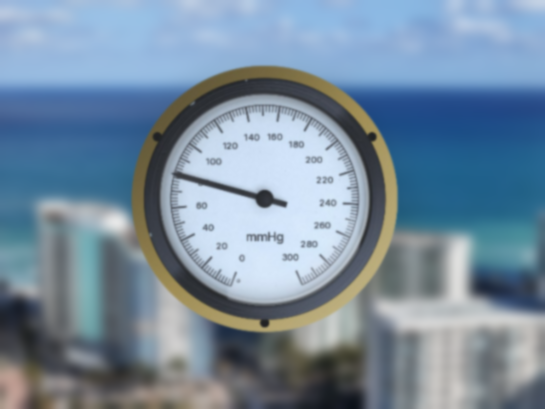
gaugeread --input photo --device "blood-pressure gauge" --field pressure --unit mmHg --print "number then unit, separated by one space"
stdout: 80 mmHg
